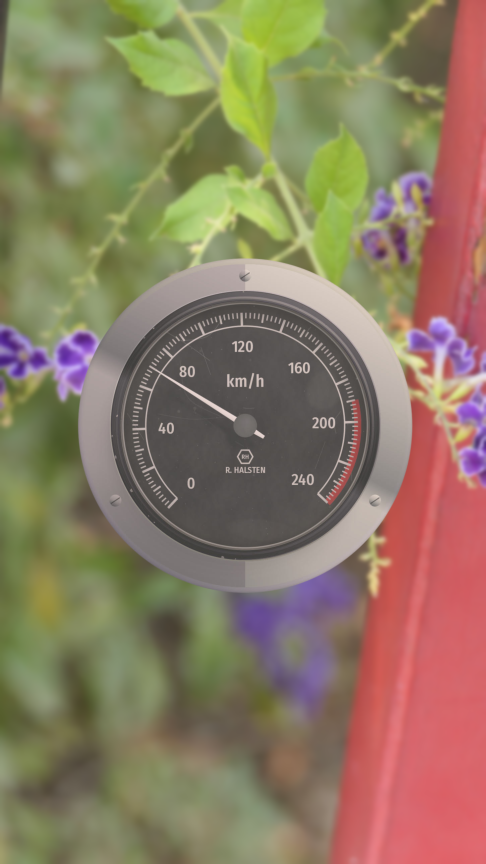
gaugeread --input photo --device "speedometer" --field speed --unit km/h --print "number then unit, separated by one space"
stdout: 70 km/h
